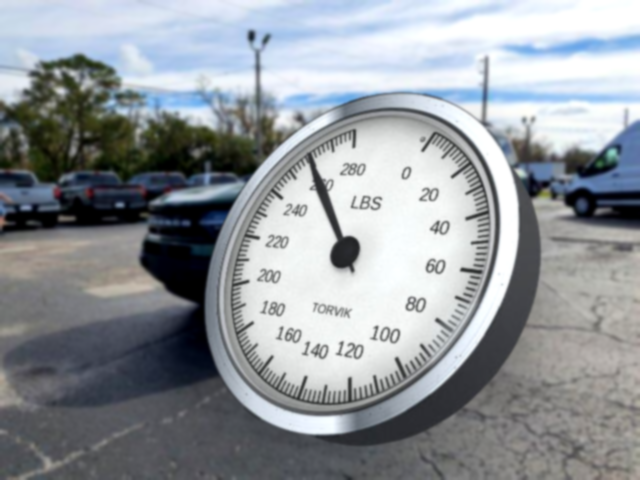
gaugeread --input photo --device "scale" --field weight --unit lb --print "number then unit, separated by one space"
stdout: 260 lb
